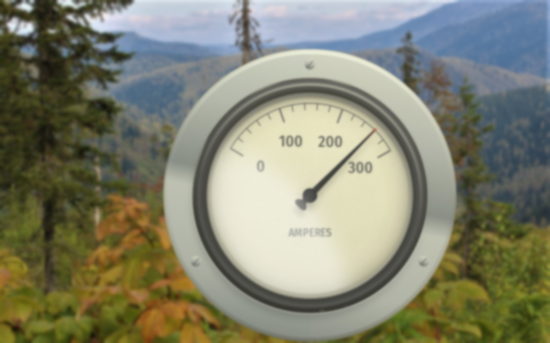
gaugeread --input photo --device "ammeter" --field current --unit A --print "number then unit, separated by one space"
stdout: 260 A
